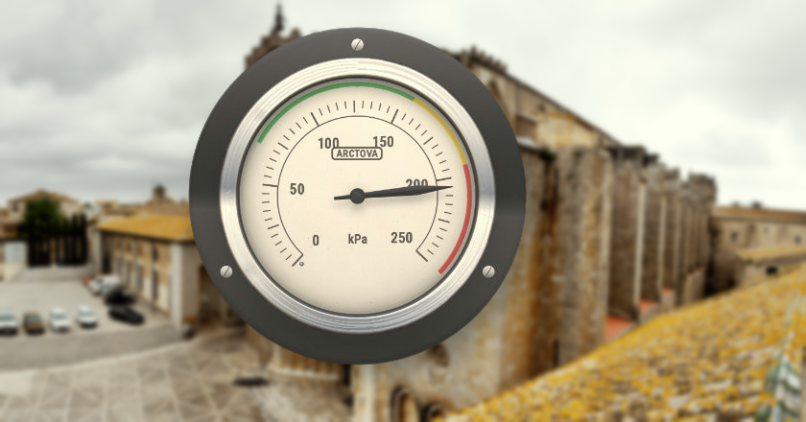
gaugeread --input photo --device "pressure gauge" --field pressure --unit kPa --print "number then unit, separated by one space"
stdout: 205 kPa
